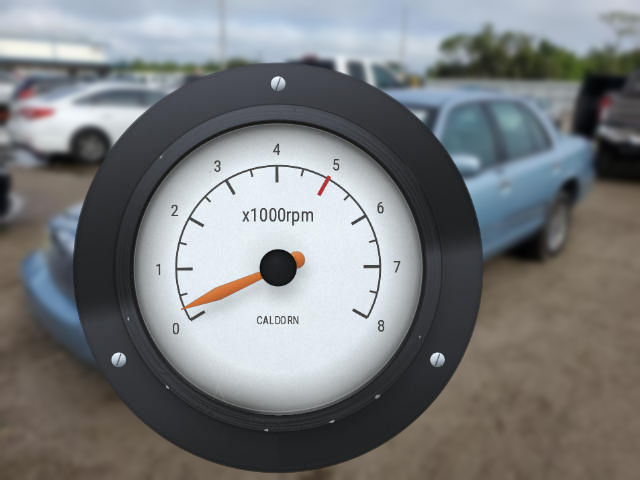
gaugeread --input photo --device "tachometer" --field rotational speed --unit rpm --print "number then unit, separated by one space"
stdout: 250 rpm
